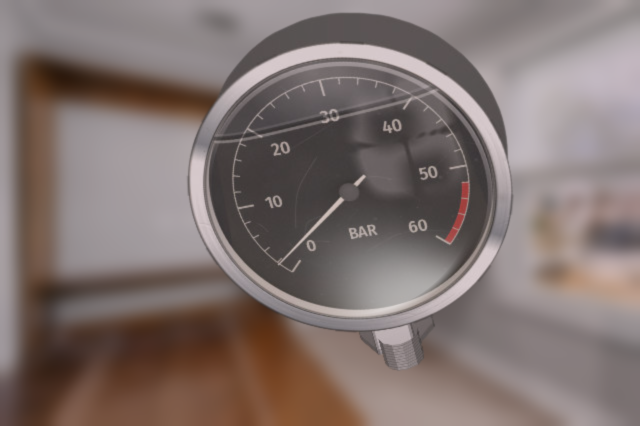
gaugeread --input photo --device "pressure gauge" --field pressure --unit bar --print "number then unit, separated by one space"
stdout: 2 bar
